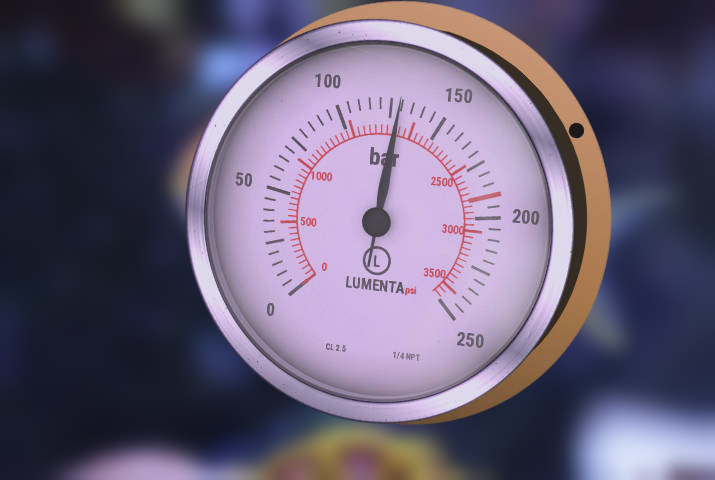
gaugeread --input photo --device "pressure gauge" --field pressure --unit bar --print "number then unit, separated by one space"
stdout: 130 bar
